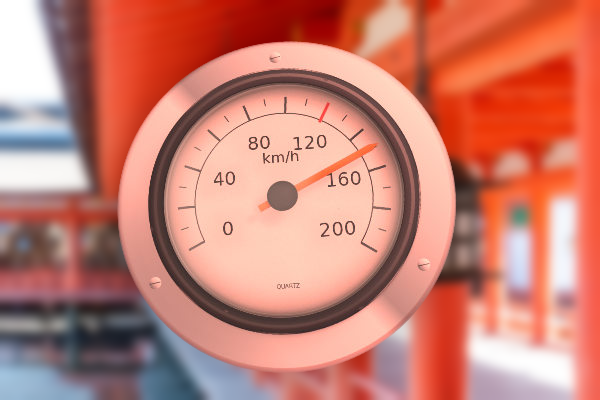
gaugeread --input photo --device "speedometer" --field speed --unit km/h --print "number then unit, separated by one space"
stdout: 150 km/h
